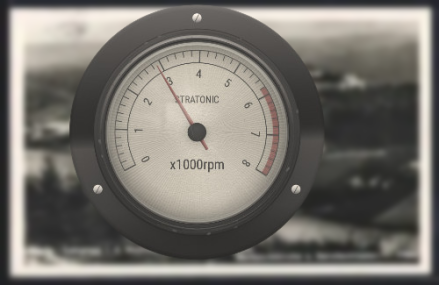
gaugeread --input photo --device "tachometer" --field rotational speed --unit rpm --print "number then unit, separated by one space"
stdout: 2900 rpm
